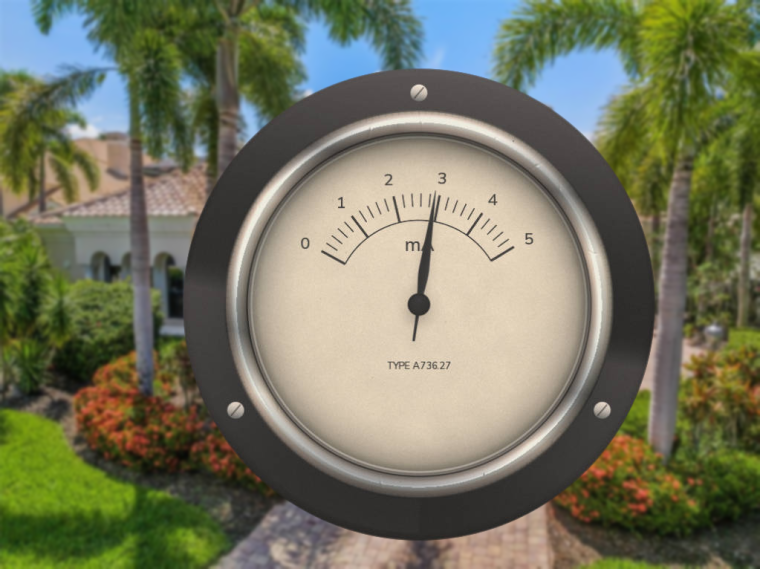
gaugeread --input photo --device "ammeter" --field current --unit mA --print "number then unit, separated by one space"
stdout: 2.9 mA
